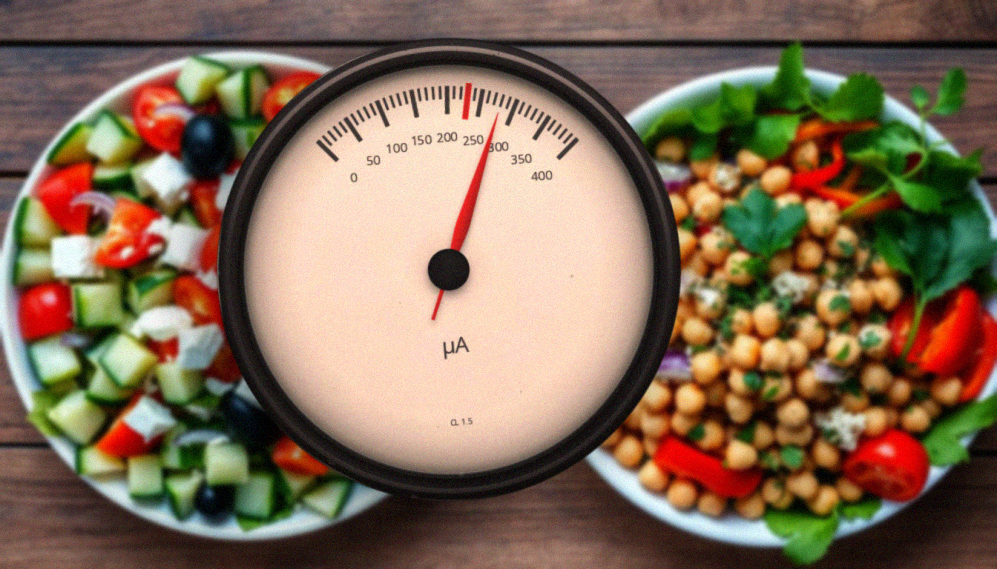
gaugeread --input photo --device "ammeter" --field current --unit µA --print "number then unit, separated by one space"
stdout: 280 µA
